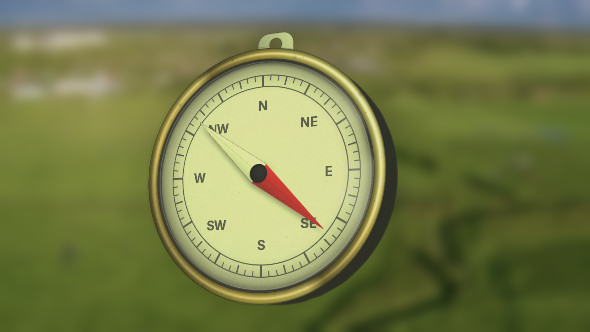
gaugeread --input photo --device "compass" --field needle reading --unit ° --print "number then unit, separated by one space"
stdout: 130 °
